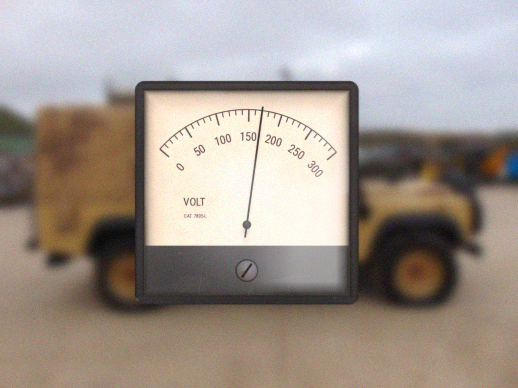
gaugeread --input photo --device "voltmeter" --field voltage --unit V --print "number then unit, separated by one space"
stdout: 170 V
